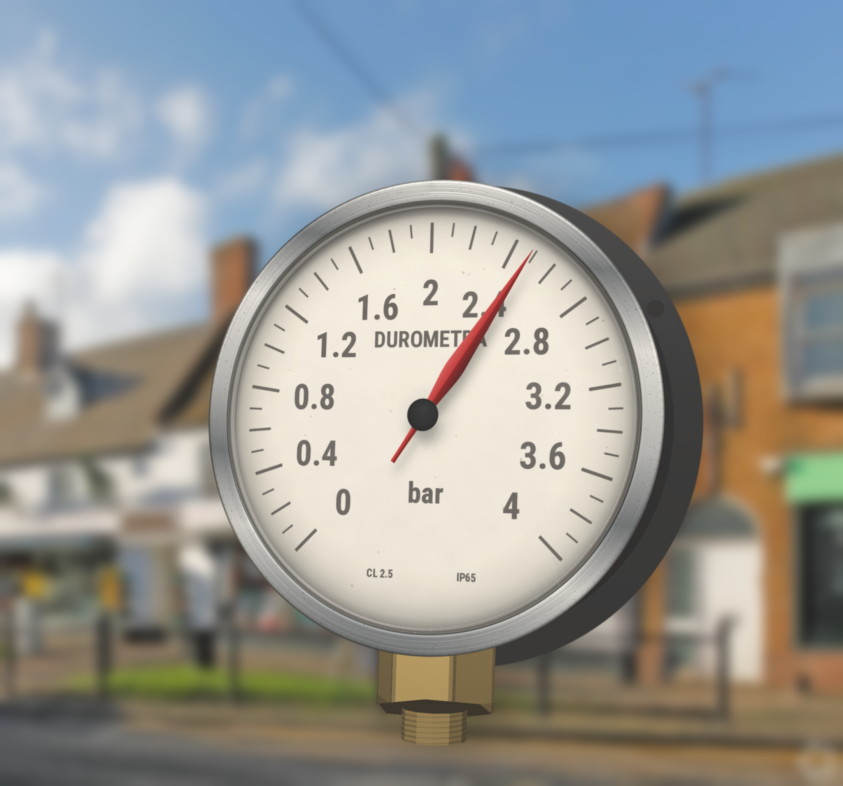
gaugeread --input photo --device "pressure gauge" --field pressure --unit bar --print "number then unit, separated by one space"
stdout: 2.5 bar
